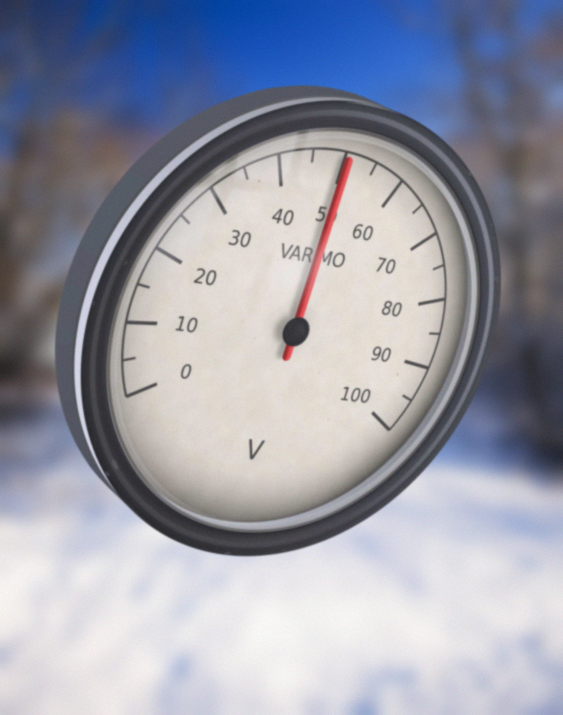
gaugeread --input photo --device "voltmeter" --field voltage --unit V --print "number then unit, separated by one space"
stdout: 50 V
